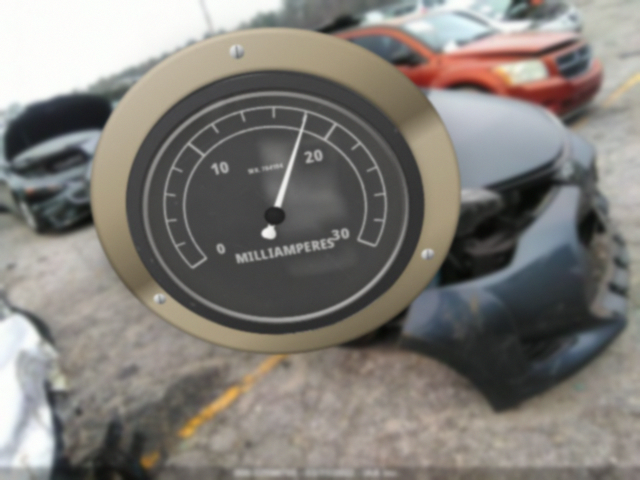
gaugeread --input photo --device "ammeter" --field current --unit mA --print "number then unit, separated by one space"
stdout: 18 mA
